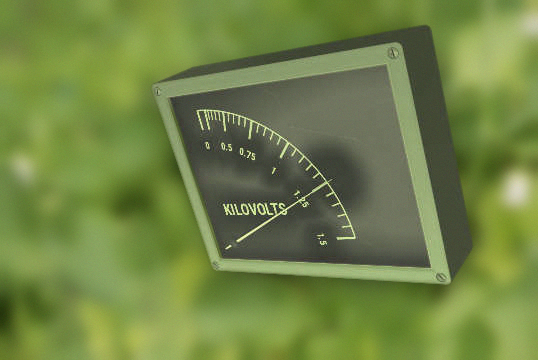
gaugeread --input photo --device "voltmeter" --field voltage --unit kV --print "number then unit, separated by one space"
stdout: 1.25 kV
